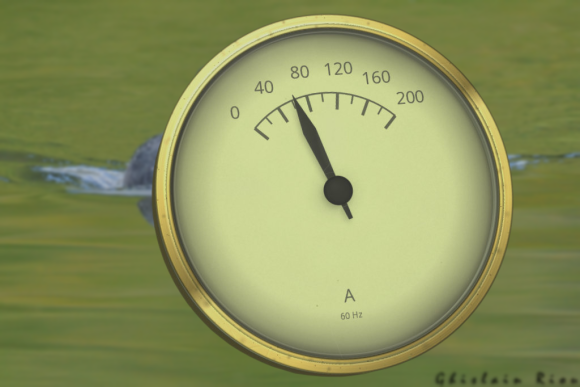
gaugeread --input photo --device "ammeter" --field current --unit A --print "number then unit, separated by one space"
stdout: 60 A
